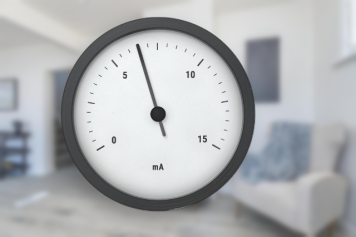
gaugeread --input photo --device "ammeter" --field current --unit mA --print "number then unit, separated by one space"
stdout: 6.5 mA
